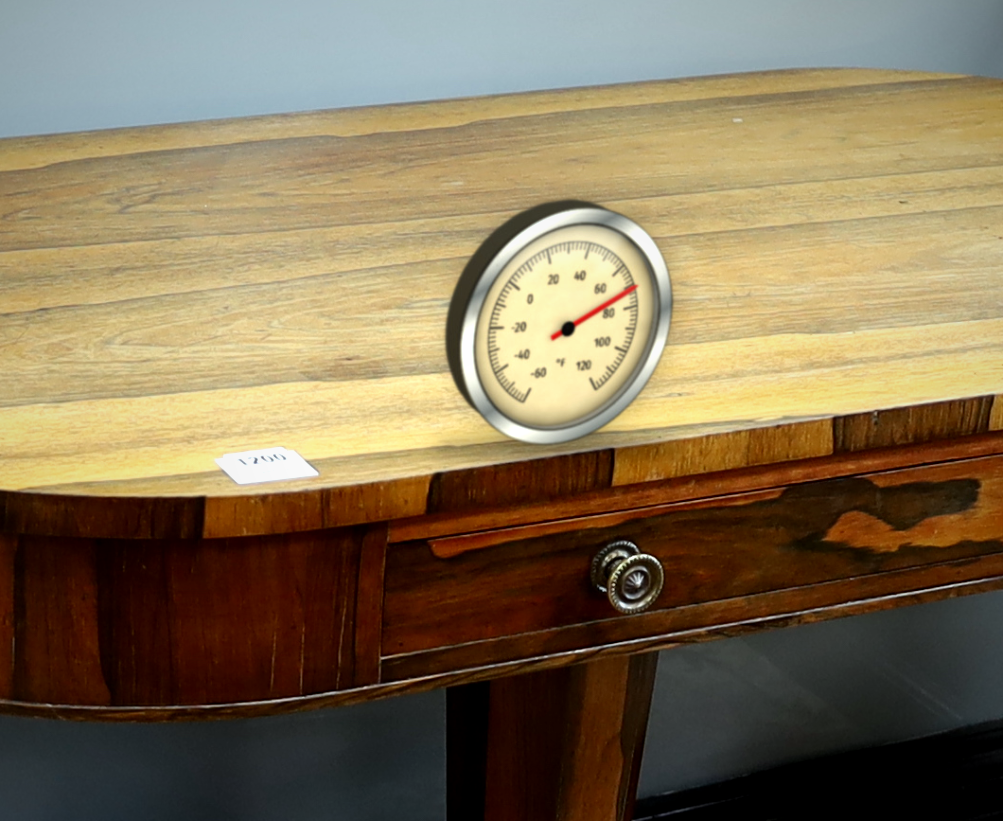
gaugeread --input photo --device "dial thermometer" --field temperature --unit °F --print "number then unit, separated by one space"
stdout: 70 °F
